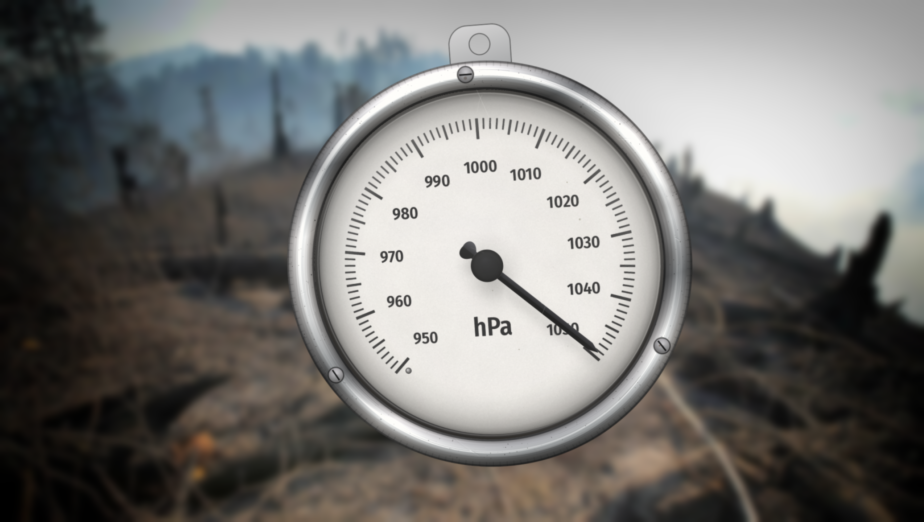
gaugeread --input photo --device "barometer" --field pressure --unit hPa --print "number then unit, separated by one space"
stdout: 1049 hPa
